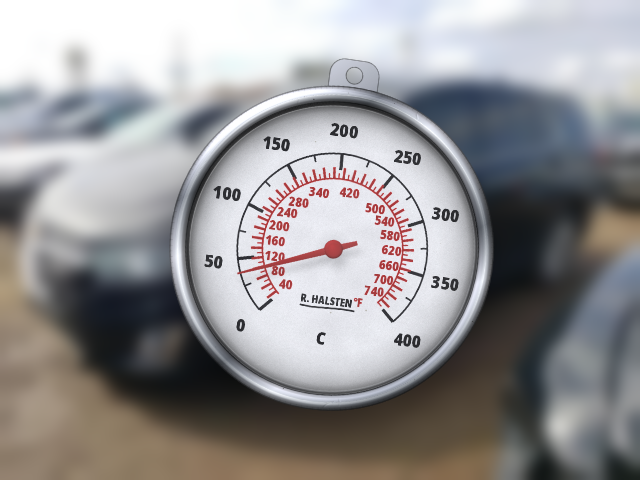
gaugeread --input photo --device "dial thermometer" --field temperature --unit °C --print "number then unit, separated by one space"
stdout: 37.5 °C
